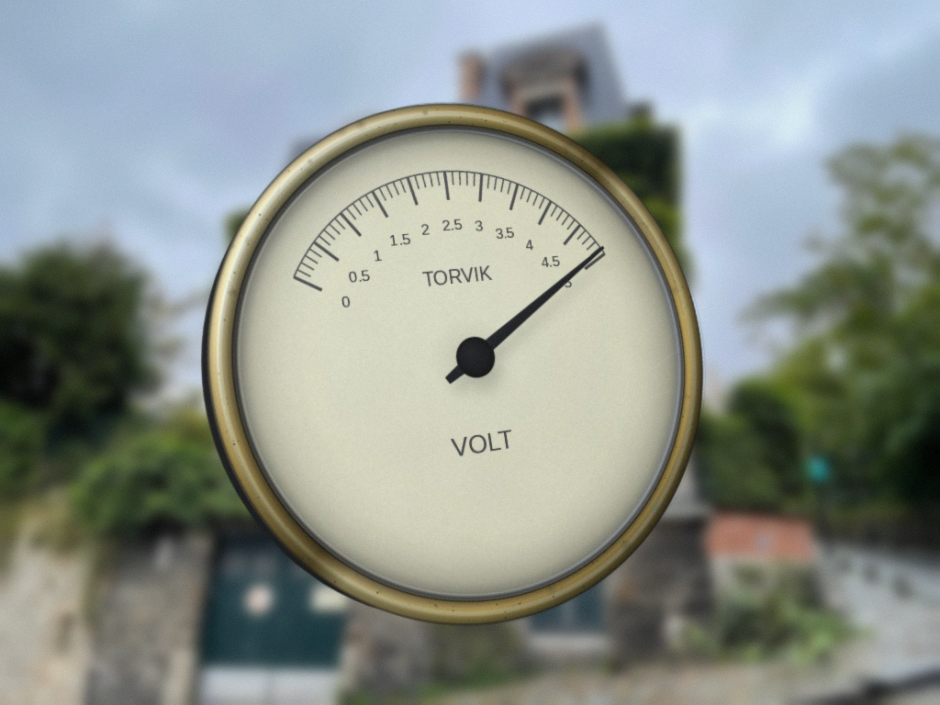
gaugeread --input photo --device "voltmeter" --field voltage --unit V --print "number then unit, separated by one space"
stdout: 4.9 V
